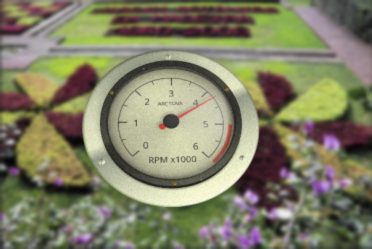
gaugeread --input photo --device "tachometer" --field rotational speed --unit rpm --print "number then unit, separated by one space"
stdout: 4250 rpm
